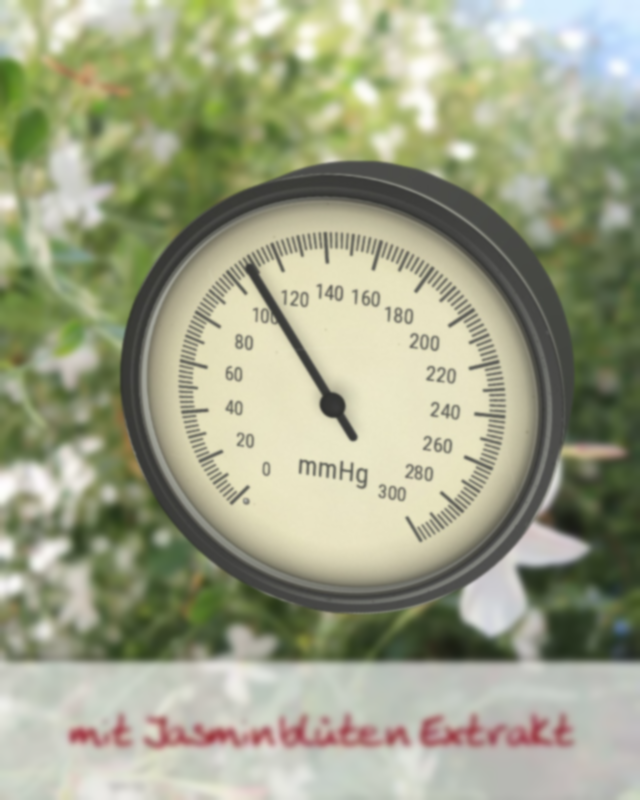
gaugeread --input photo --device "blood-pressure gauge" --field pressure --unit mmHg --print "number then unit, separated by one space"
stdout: 110 mmHg
